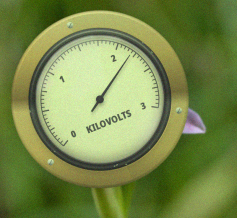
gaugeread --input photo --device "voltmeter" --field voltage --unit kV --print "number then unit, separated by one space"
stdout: 2.2 kV
